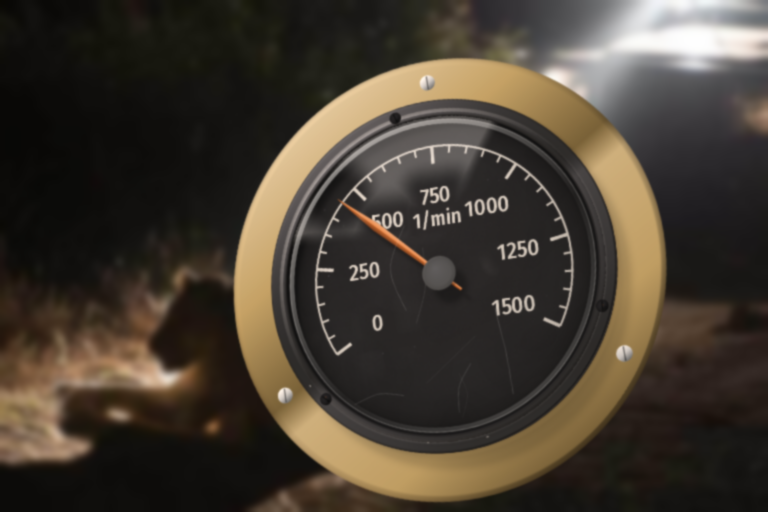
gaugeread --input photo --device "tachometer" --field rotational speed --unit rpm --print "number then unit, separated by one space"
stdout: 450 rpm
